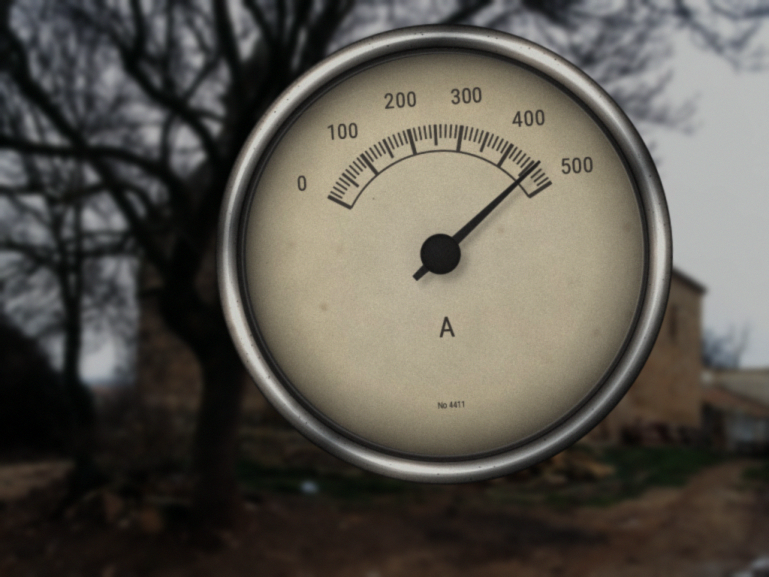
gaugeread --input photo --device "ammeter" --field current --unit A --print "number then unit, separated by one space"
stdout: 460 A
